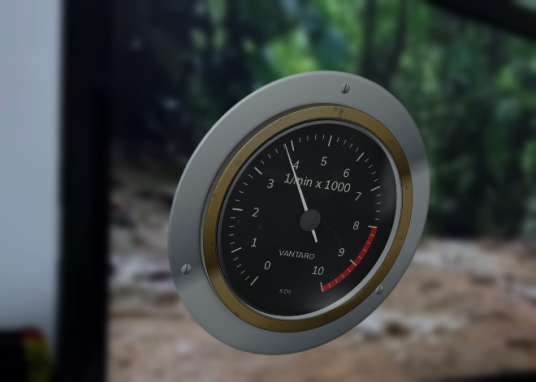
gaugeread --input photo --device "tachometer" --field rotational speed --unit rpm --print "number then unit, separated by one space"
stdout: 3800 rpm
